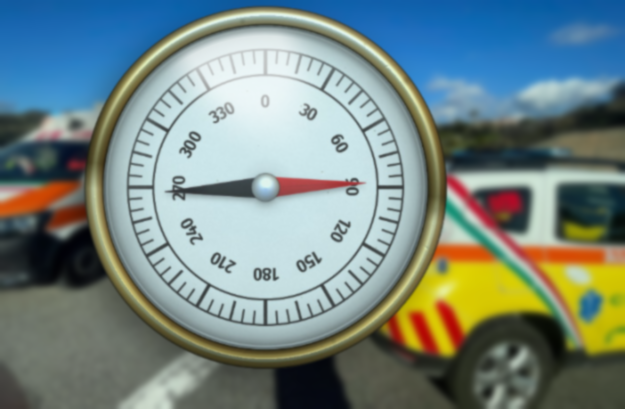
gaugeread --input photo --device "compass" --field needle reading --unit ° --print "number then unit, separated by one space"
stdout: 87.5 °
